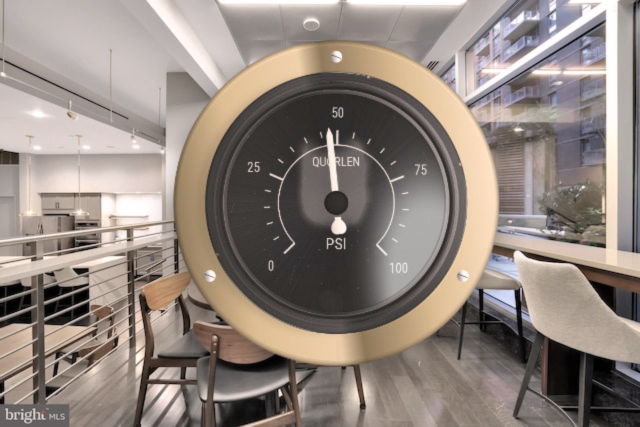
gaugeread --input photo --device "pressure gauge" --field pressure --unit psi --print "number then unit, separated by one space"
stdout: 47.5 psi
